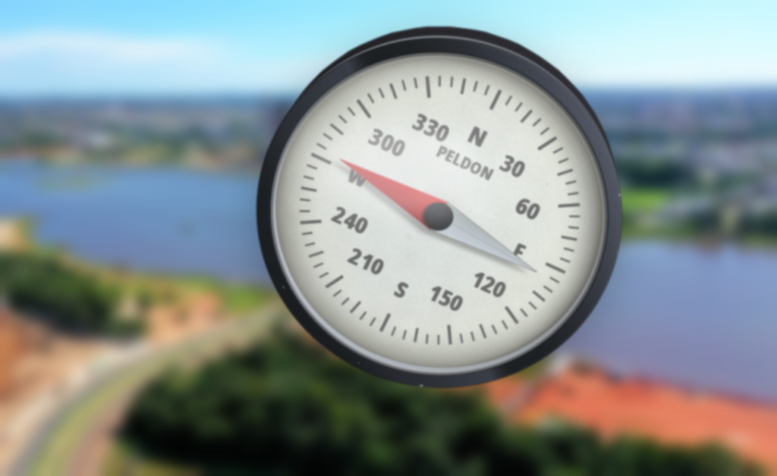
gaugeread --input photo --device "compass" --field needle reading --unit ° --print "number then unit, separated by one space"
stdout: 275 °
